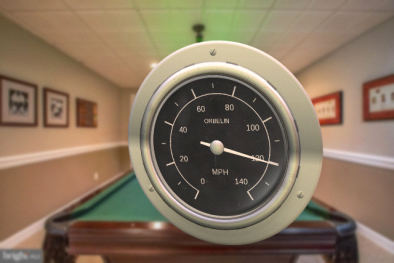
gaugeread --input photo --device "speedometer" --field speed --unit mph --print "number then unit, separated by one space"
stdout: 120 mph
